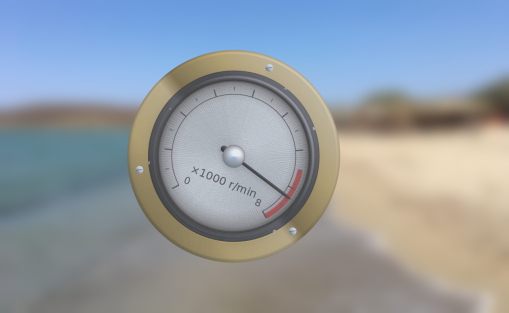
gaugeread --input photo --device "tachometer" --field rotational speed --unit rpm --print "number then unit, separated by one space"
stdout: 7250 rpm
